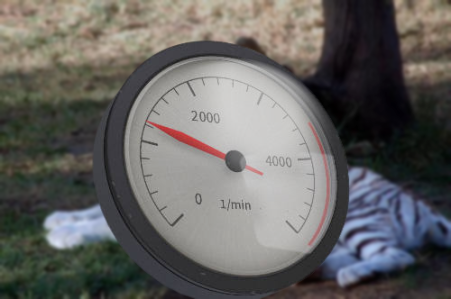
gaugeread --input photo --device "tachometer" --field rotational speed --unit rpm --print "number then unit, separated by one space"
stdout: 1200 rpm
